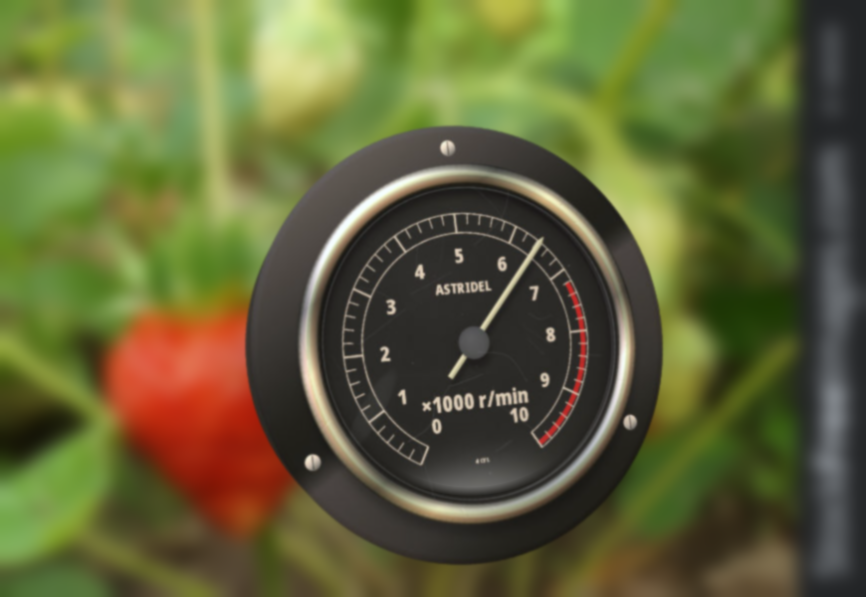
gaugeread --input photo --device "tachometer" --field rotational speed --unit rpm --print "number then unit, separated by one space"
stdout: 6400 rpm
